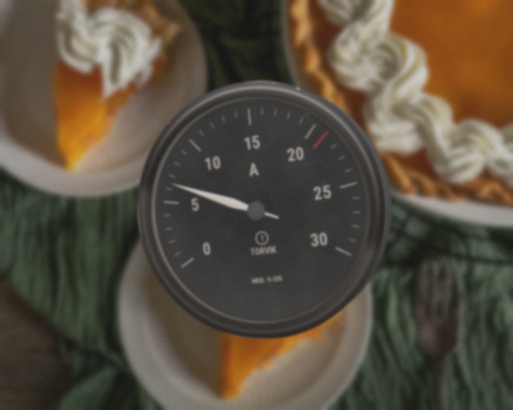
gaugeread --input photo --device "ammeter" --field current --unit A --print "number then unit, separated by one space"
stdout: 6.5 A
